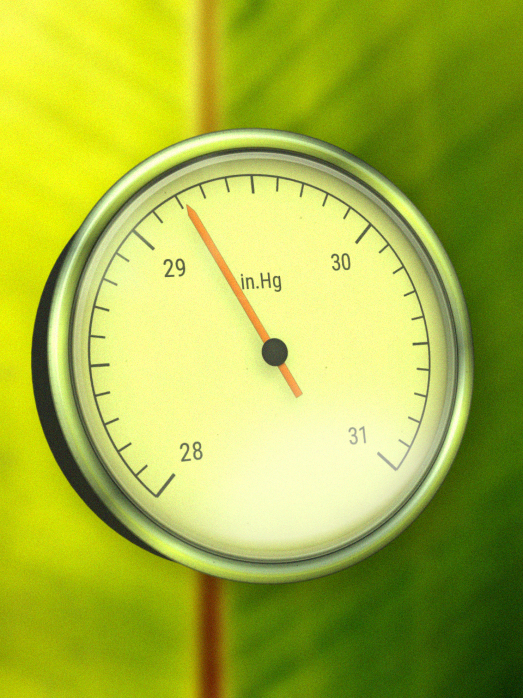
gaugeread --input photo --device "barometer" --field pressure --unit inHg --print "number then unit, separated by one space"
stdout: 29.2 inHg
